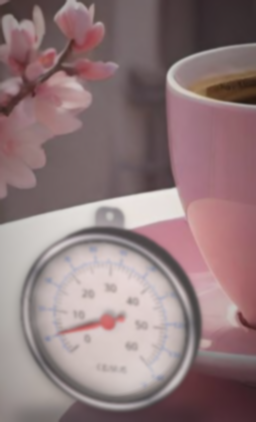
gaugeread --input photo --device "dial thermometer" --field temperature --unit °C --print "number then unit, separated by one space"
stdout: 5 °C
